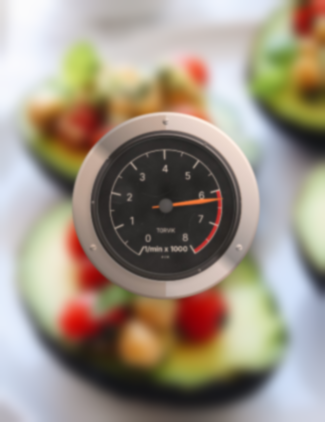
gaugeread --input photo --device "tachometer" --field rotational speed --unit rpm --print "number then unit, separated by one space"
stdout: 6250 rpm
